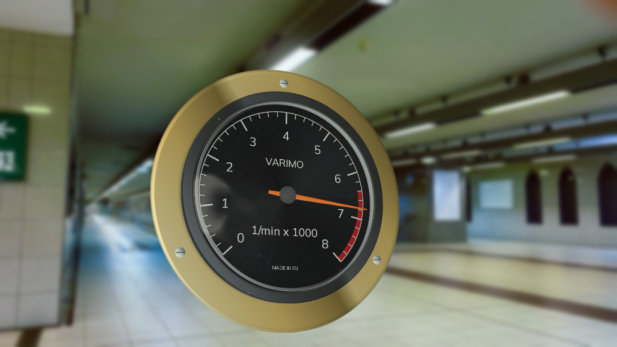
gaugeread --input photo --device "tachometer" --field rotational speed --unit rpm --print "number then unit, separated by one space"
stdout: 6800 rpm
